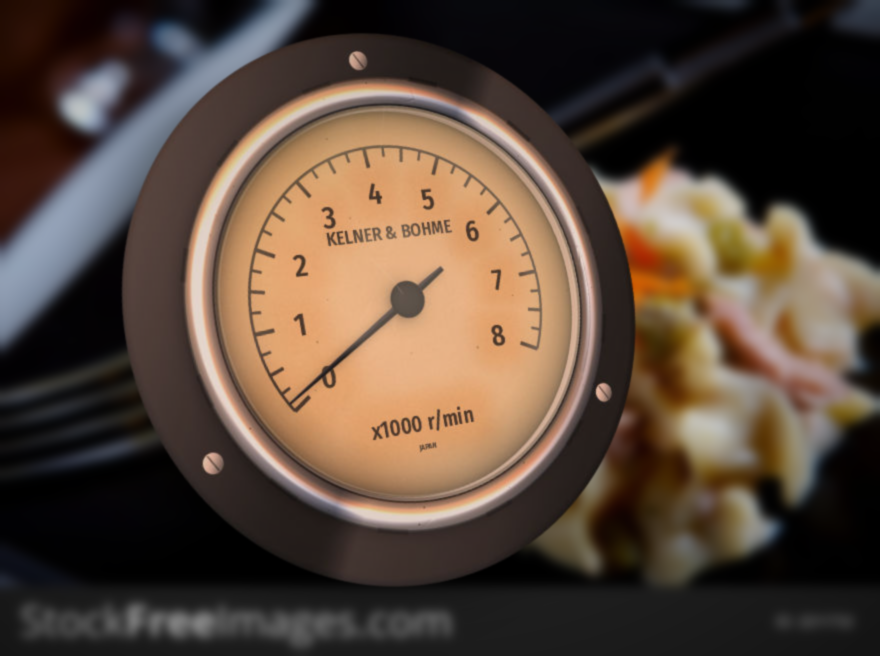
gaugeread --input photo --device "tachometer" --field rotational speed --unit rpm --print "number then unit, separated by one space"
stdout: 125 rpm
